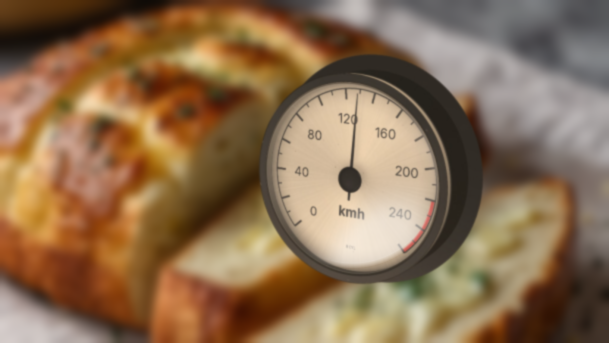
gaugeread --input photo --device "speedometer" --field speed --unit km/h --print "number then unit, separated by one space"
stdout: 130 km/h
